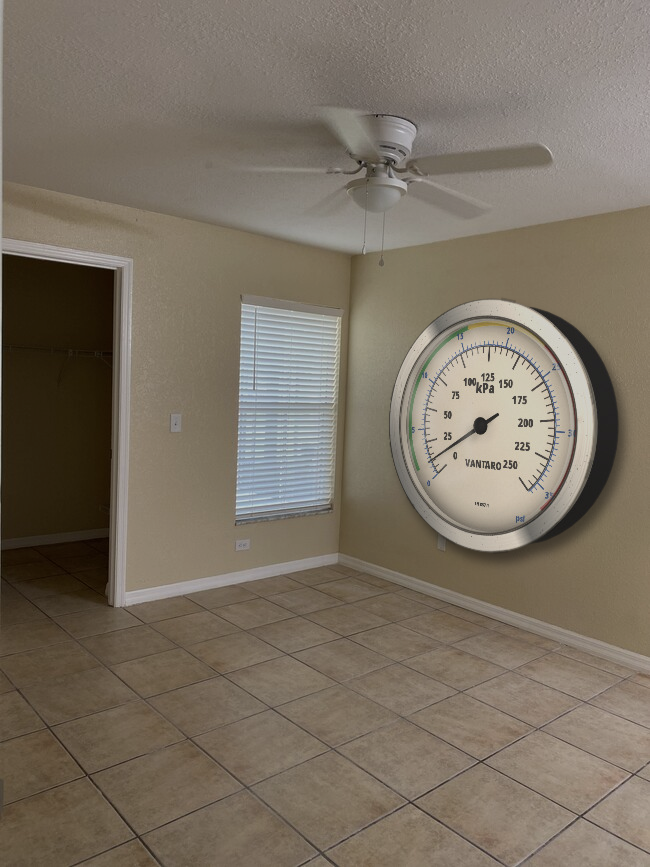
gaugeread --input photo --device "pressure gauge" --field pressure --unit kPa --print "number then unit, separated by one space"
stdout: 10 kPa
